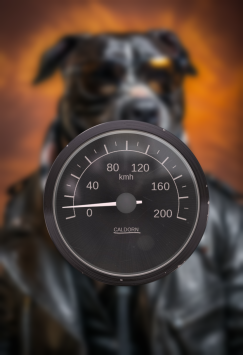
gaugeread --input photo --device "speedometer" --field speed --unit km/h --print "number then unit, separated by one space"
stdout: 10 km/h
